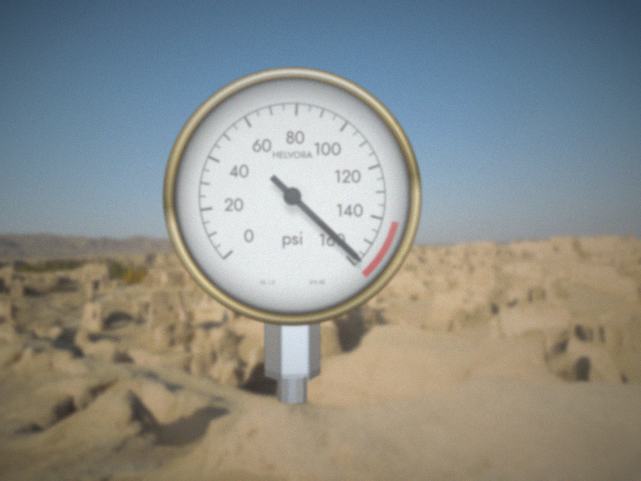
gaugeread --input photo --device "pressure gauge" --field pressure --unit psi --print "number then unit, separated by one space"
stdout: 157.5 psi
